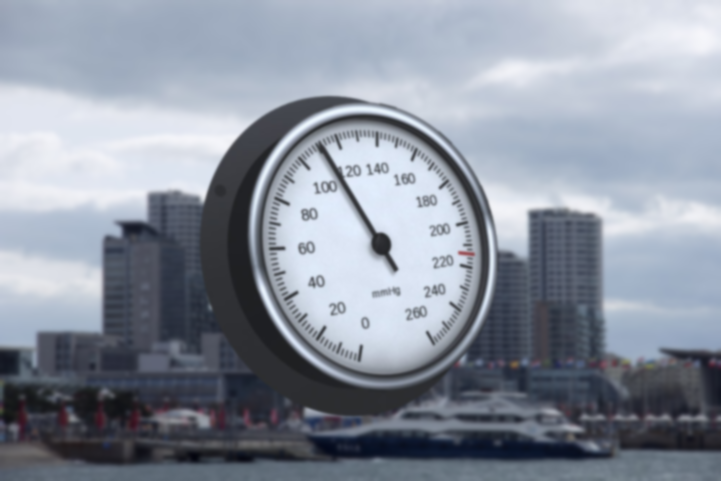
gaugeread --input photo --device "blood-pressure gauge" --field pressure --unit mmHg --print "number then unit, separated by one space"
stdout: 110 mmHg
